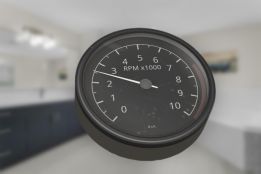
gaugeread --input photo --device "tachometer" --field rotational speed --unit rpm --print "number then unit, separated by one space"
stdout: 2500 rpm
